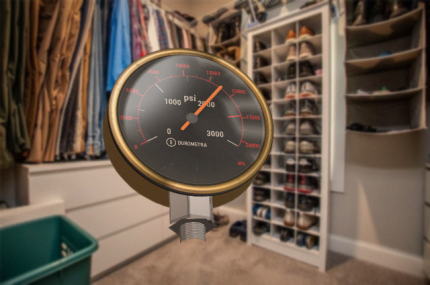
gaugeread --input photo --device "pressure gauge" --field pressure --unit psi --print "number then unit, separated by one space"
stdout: 2000 psi
